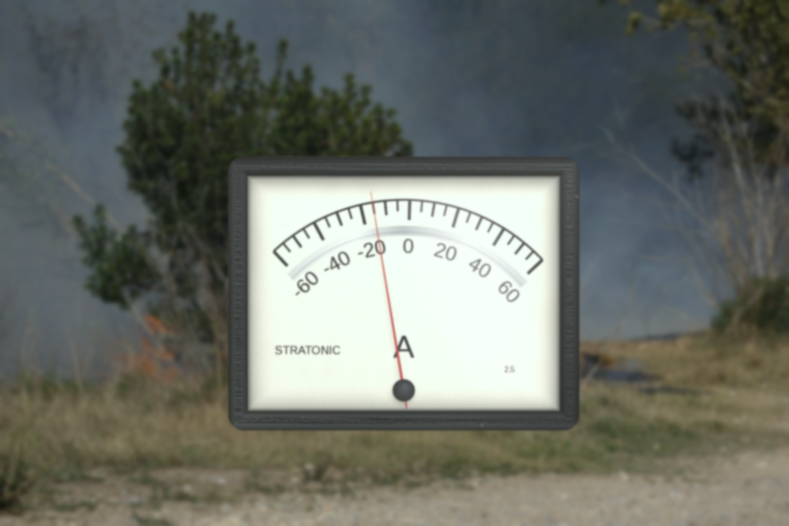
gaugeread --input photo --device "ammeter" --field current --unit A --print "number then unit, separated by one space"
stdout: -15 A
